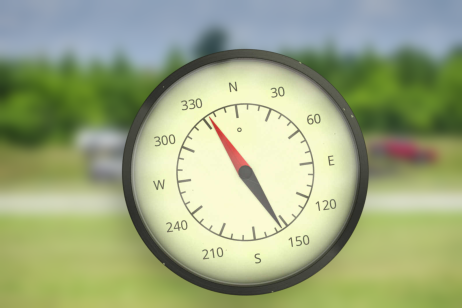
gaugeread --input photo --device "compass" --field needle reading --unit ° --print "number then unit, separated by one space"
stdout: 335 °
